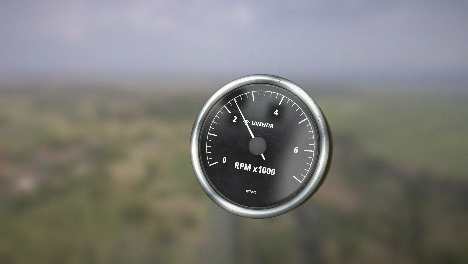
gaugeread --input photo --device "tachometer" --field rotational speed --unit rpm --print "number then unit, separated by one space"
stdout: 2400 rpm
